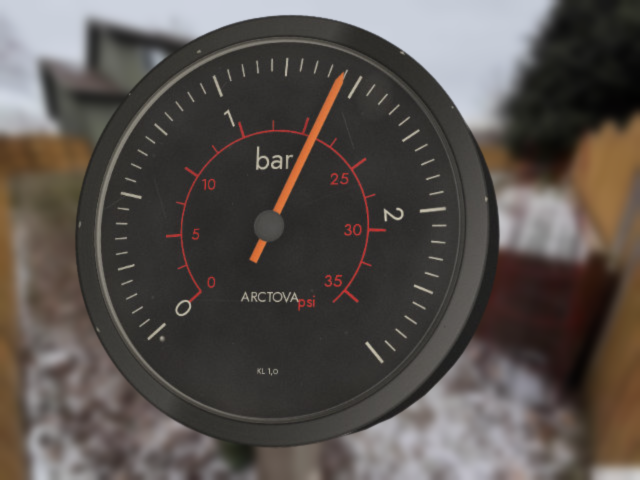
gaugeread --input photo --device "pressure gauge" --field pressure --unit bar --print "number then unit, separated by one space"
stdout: 1.45 bar
